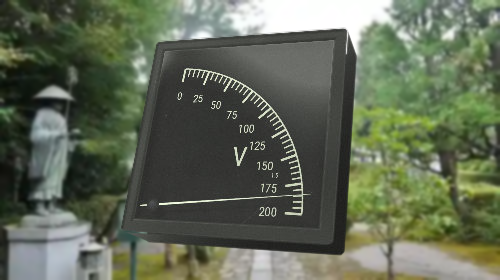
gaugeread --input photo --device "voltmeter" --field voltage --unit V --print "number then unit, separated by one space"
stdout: 185 V
